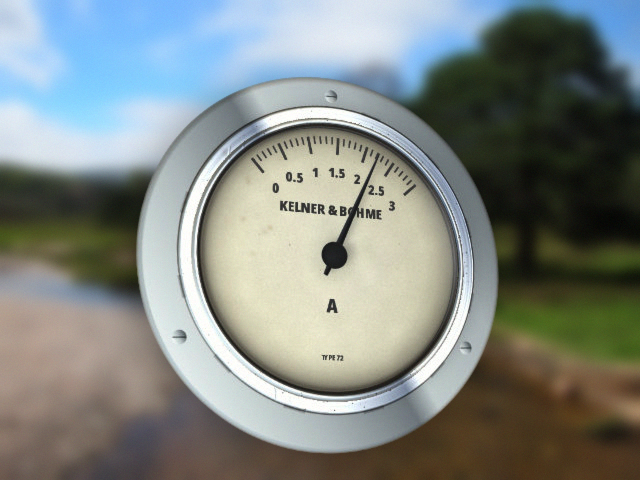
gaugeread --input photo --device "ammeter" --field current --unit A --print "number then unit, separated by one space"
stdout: 2.2 A
